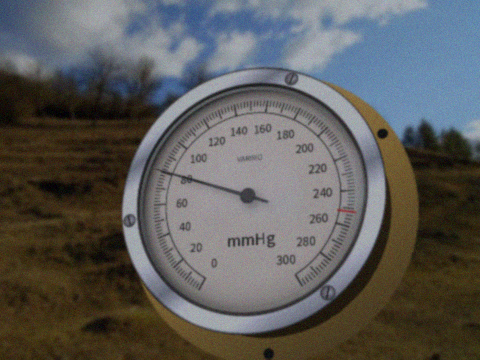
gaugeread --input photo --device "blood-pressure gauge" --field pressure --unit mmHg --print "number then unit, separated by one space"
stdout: 80 mmHg
